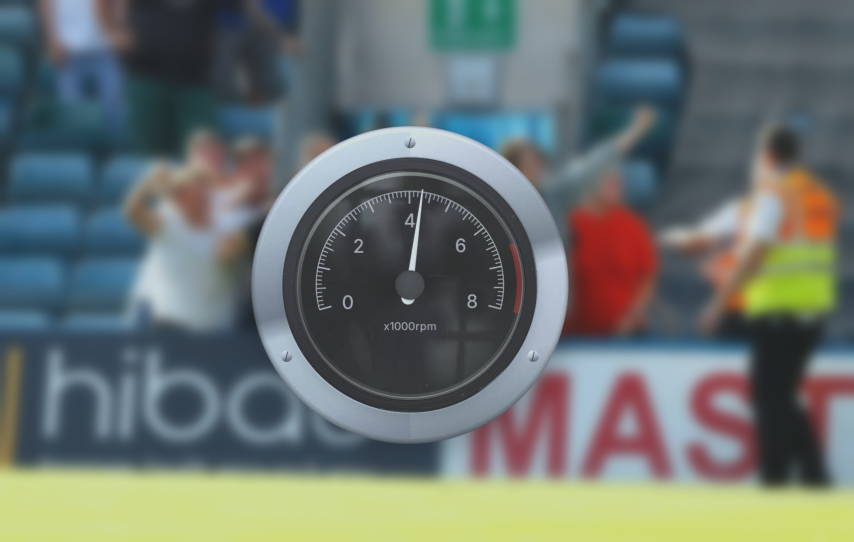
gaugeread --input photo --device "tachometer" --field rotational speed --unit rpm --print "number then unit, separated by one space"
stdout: 4300 rpm
